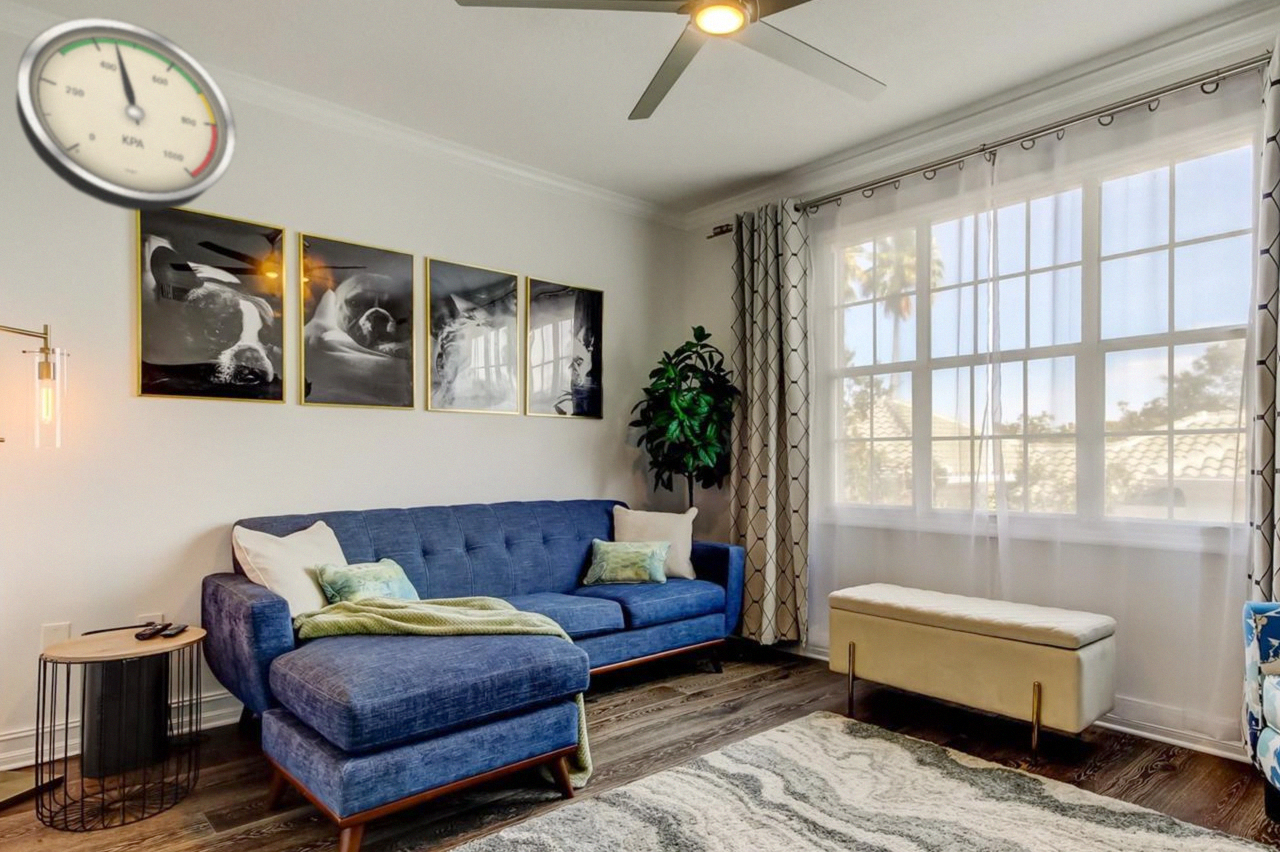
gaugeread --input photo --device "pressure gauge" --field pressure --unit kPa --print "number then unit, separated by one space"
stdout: 450 kPa
